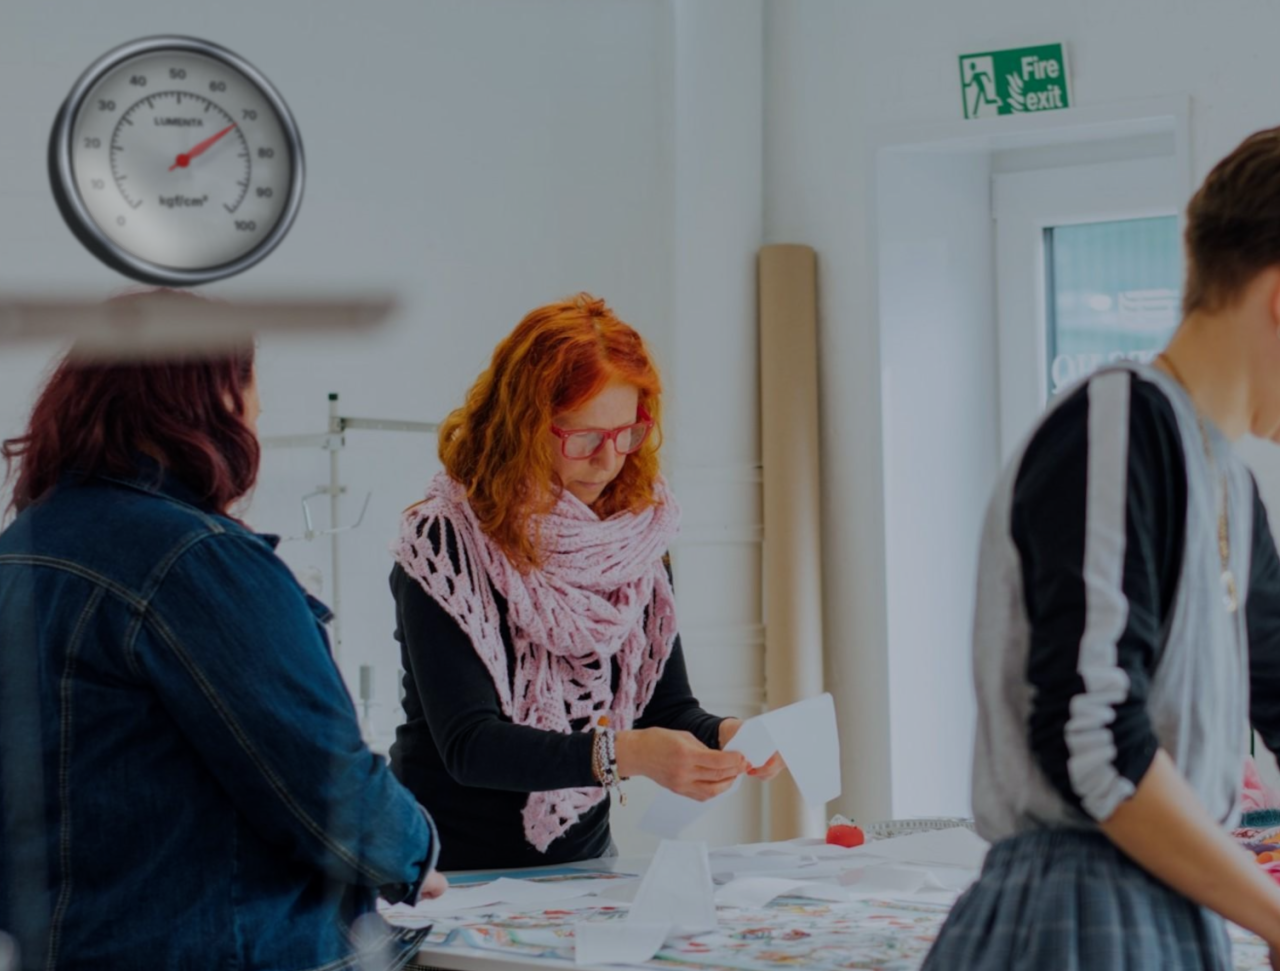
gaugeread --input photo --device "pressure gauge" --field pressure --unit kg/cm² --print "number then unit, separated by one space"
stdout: 70 kg/cm²
